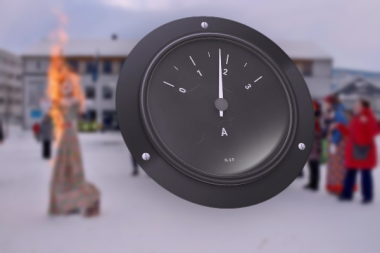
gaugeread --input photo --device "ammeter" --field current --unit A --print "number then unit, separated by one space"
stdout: 1.75 A
